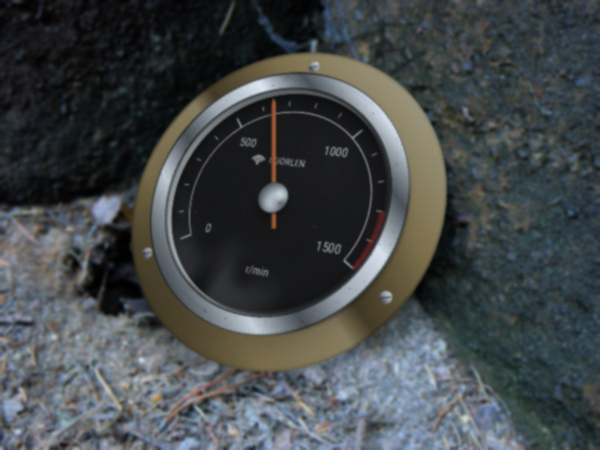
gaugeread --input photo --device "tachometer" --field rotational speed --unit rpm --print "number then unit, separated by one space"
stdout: 650 rpm
